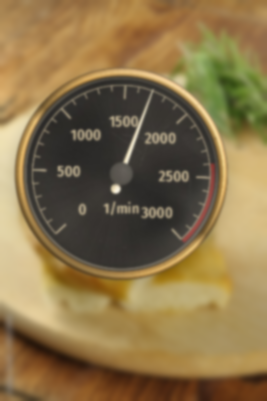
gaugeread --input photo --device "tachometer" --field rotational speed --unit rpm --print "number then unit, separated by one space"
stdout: 1700 rpm
